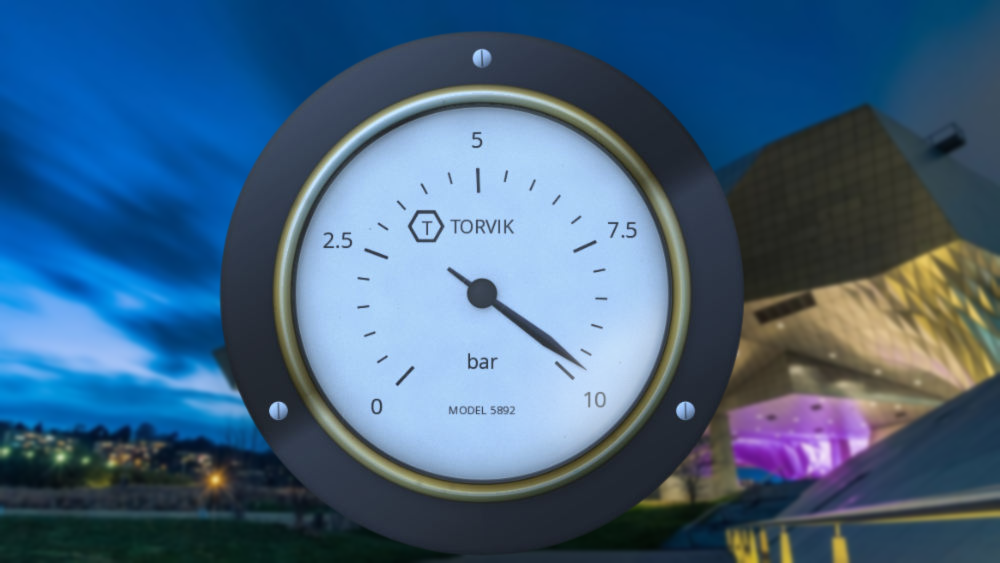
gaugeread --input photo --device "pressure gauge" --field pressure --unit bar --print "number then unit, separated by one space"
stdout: 9.75 bar
